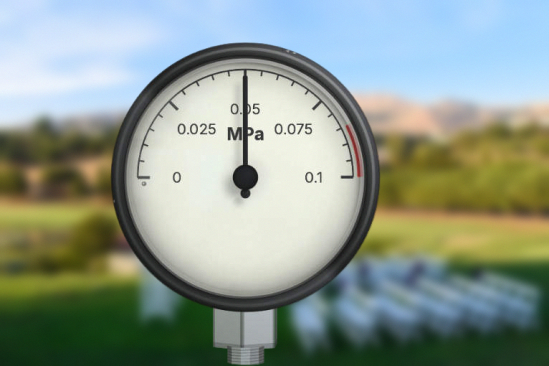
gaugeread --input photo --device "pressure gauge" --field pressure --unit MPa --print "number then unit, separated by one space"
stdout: 0.05 MPa
